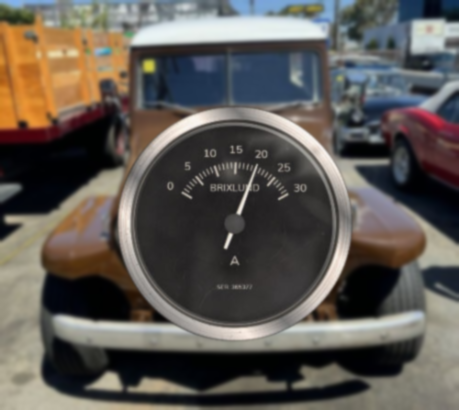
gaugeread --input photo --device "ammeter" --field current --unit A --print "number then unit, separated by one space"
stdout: 20 A
